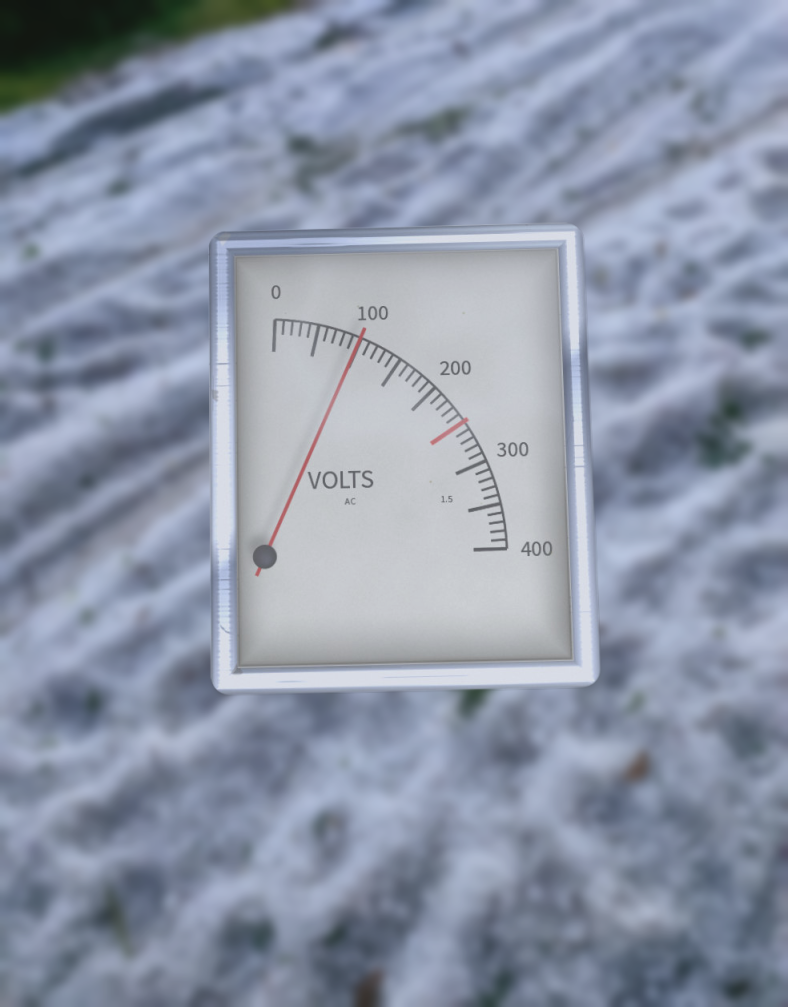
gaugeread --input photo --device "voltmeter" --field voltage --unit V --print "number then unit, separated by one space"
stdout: 100 V
